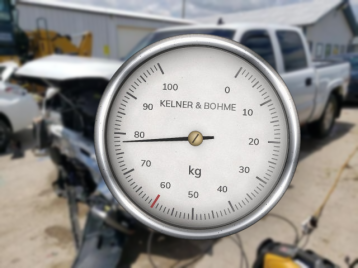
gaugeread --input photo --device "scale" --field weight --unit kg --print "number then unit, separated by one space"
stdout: 78 kg
